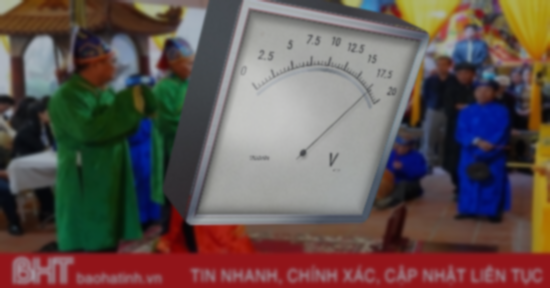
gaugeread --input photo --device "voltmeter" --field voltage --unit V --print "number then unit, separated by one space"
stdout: 17.5 V
